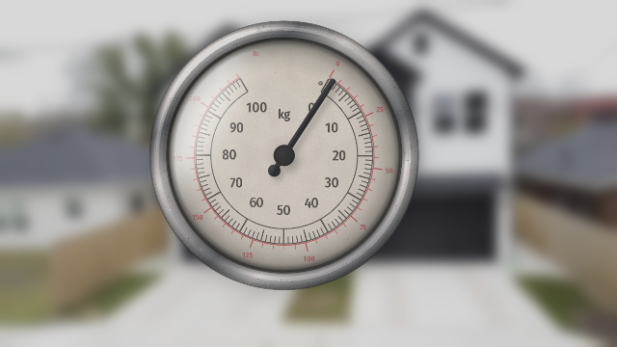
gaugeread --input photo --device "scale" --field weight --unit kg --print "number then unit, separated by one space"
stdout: 1 kg
